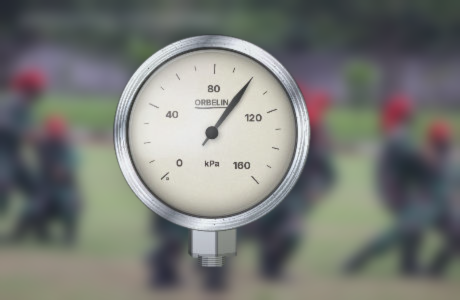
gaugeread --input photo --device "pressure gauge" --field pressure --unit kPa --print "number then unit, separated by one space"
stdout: 100 kPa
